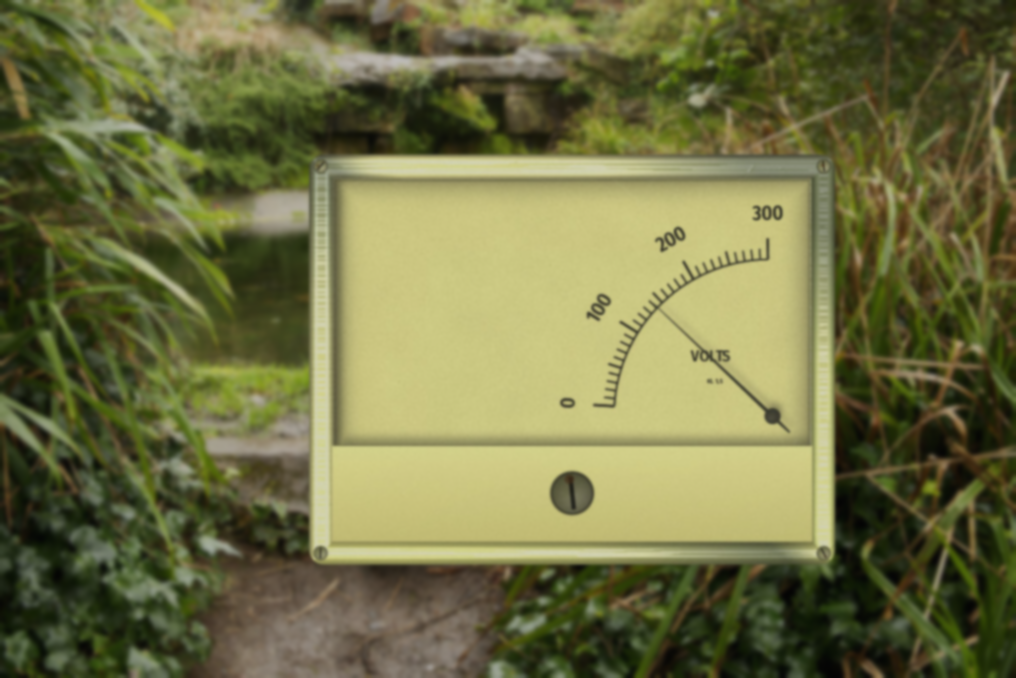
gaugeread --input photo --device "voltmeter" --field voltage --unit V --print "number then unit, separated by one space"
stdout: 140 V
